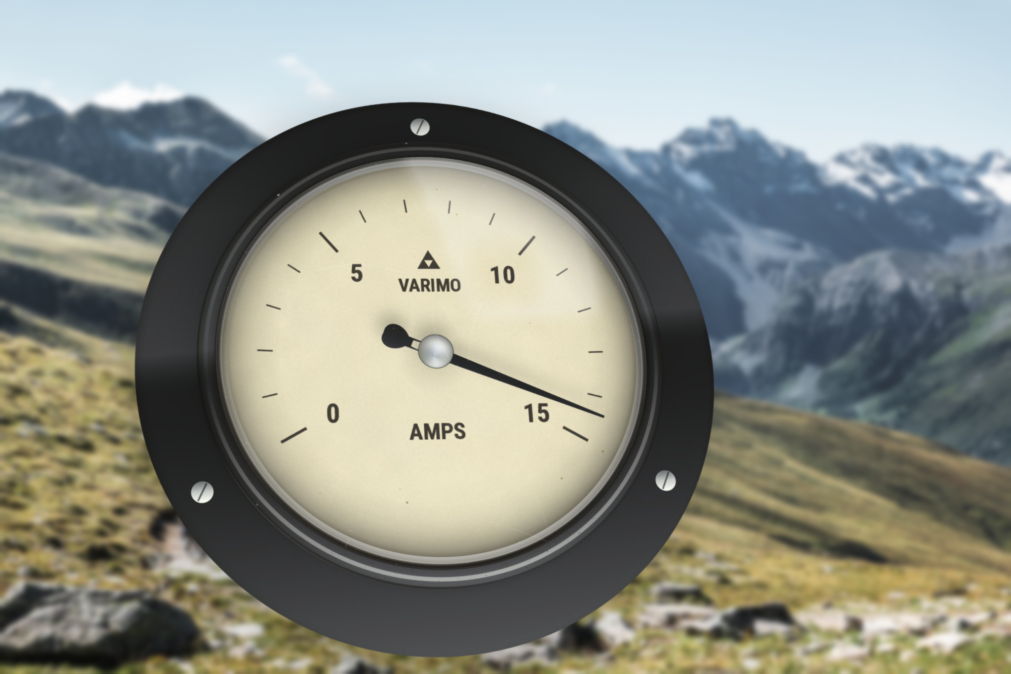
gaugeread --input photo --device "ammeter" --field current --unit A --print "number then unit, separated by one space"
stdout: 14.5 A
